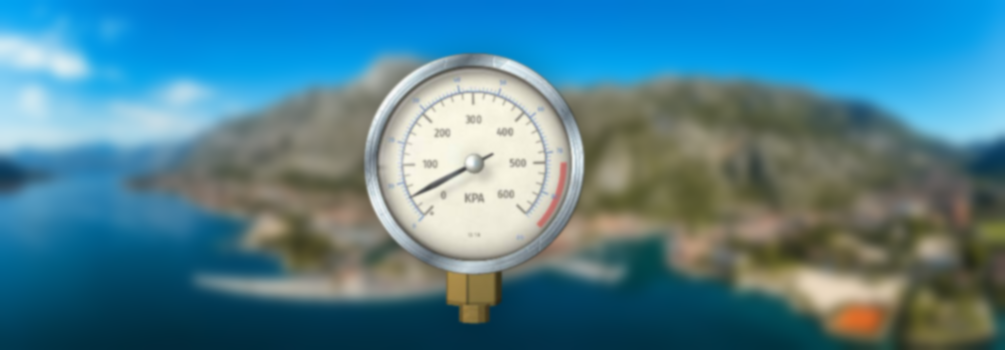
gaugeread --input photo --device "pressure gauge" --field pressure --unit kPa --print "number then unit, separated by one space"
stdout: 40 kPa
